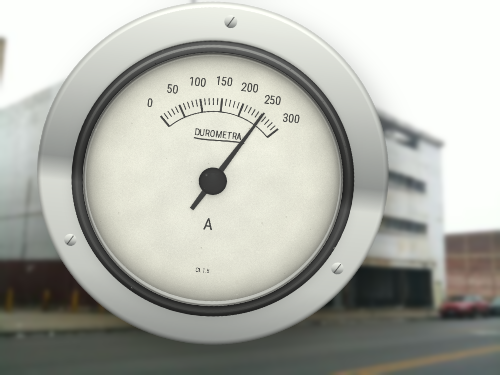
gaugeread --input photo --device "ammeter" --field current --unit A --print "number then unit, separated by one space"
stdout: 250 A
